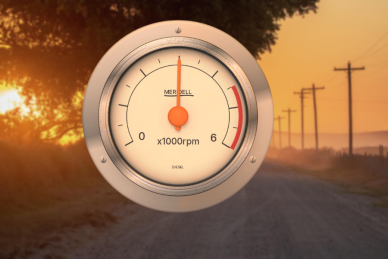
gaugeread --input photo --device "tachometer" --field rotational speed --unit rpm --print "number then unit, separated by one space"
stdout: 3000 rpm
